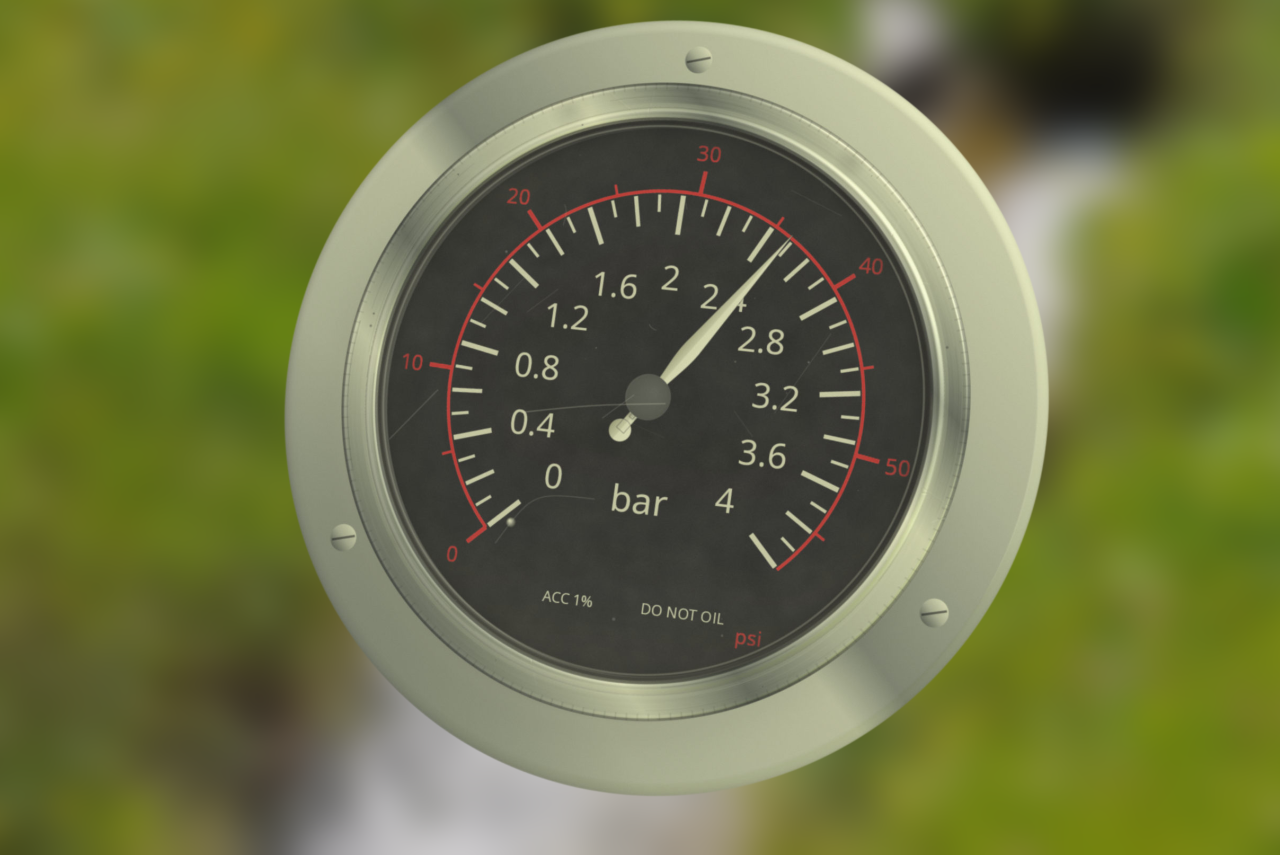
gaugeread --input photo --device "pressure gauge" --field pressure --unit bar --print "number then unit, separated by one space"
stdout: 2.5 bar
